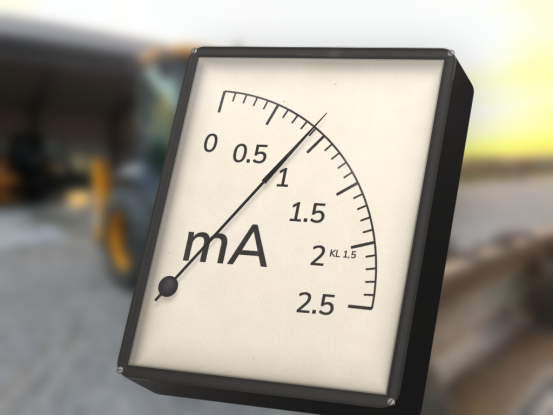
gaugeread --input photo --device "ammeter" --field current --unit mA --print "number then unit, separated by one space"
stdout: 0.9 mA
